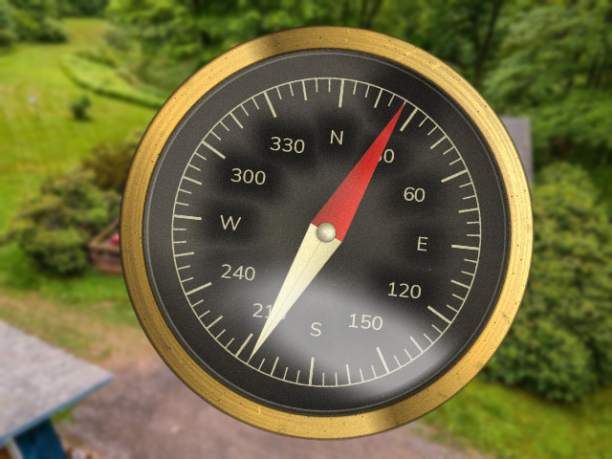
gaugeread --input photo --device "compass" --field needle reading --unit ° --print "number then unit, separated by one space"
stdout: 25 °
